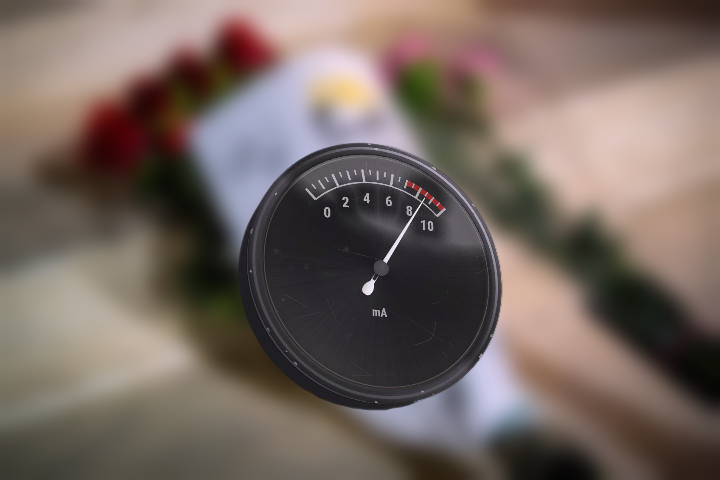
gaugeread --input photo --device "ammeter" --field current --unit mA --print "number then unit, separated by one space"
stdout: 8.5 mA
